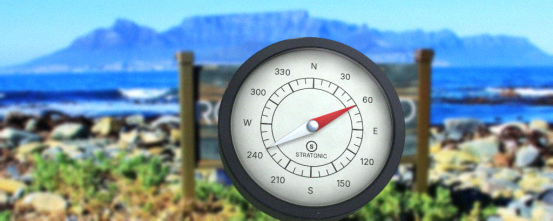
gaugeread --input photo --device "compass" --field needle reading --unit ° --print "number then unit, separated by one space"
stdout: 60 °
